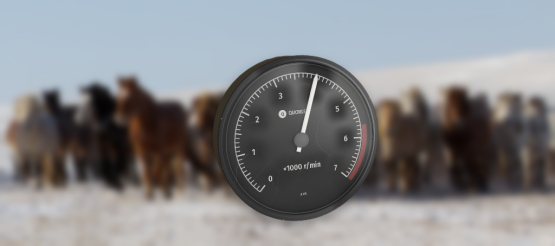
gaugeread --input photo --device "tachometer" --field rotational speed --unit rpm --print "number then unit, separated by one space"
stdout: 4000 rpm
